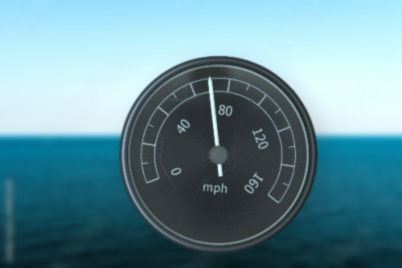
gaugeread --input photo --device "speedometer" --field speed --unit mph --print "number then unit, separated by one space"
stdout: 70 mph
